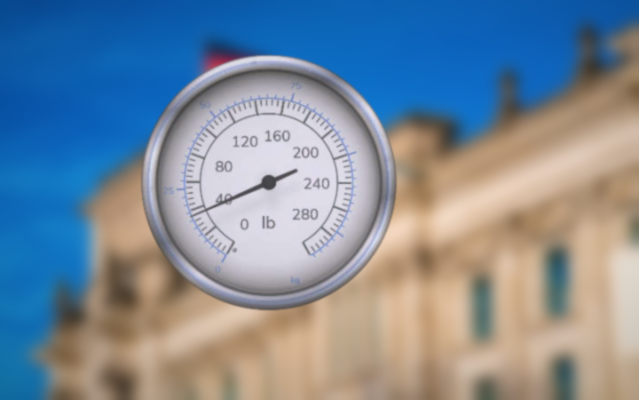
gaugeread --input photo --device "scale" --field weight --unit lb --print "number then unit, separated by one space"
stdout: 36 lb
